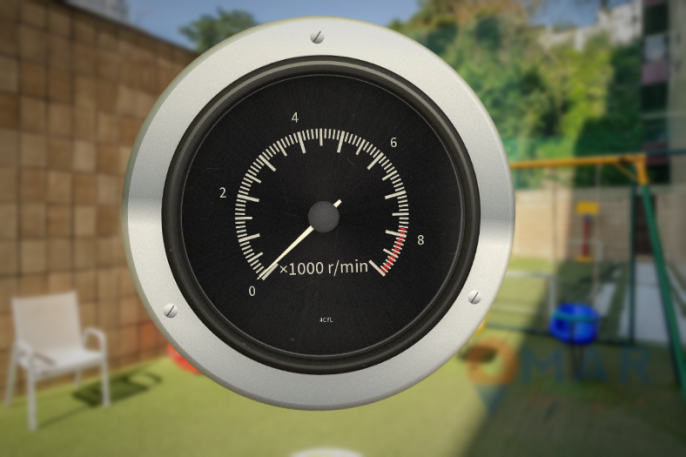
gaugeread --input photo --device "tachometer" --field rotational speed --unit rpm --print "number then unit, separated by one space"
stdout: 100 rpm
